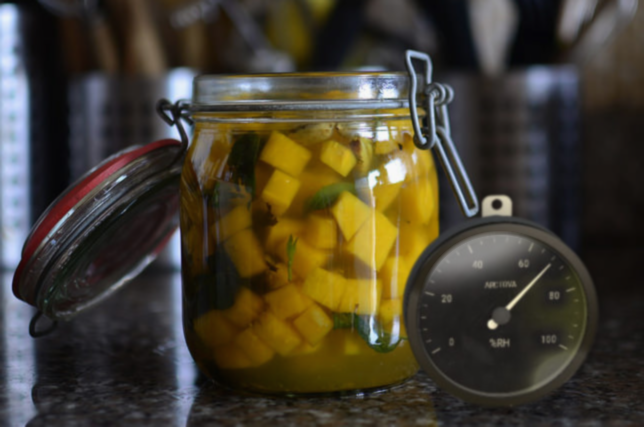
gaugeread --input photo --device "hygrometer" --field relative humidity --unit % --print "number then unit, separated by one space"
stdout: 68 %
